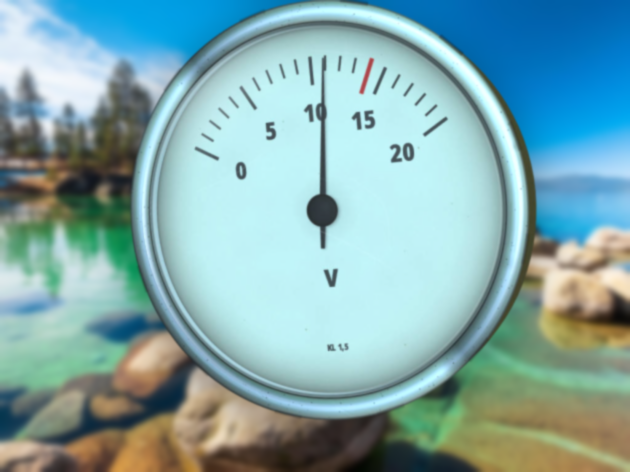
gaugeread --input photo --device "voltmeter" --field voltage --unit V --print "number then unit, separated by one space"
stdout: 11 V
